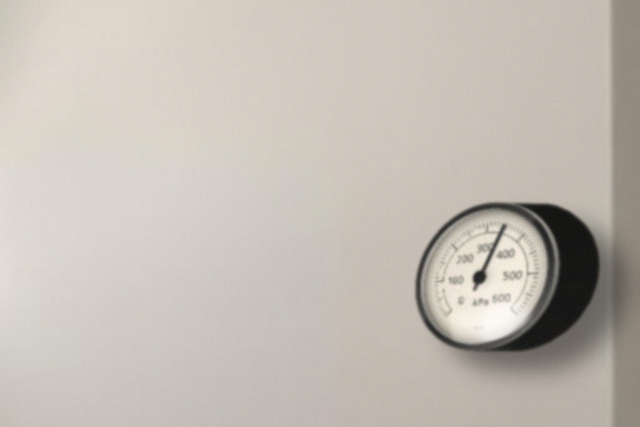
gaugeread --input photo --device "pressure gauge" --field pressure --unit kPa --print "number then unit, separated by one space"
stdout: 350 kPa
